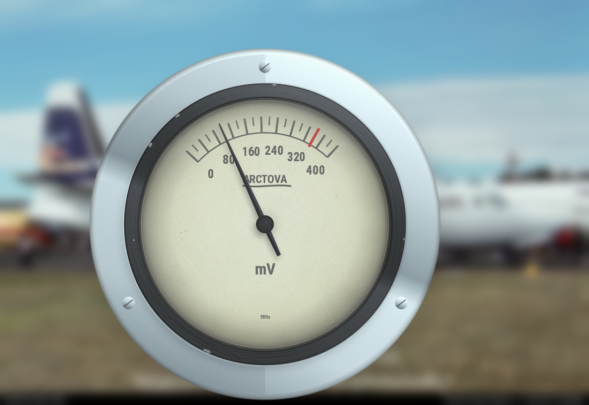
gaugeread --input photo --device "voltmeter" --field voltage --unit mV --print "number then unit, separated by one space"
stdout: 100 mV
